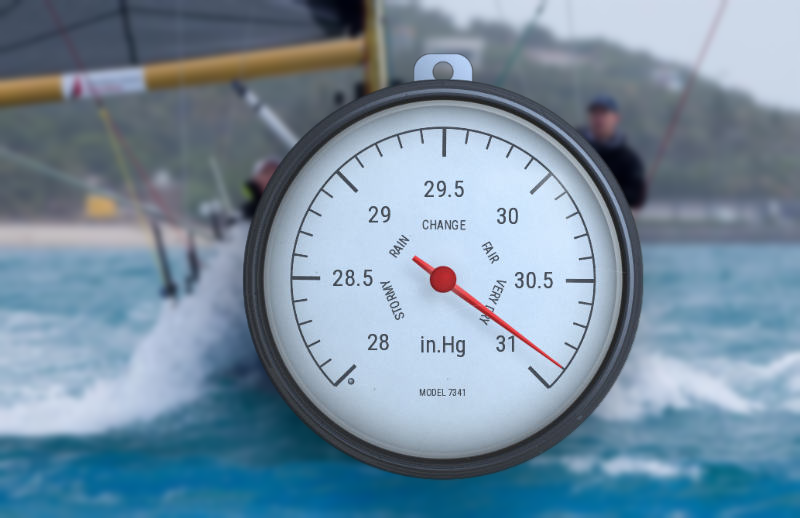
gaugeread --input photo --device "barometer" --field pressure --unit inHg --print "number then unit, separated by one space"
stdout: 30.9 inHg
